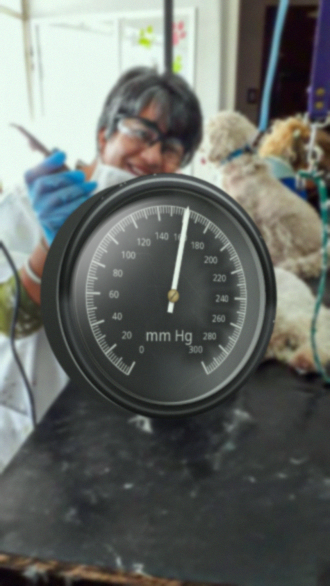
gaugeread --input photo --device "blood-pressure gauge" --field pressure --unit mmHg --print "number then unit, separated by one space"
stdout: 160 mmHg
